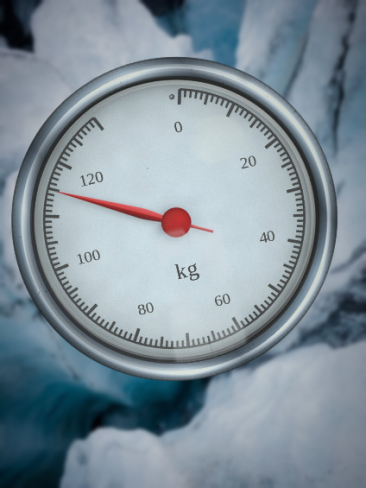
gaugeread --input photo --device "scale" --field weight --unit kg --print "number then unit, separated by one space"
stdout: 115 kg
